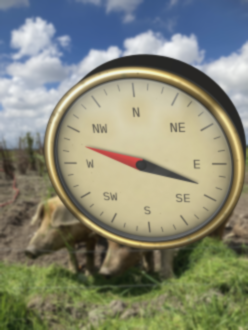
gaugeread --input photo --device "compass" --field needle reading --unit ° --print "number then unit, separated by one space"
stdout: 290 °
